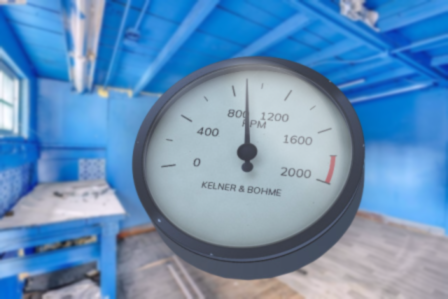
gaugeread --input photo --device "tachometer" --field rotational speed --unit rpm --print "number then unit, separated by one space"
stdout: 900 rpm
